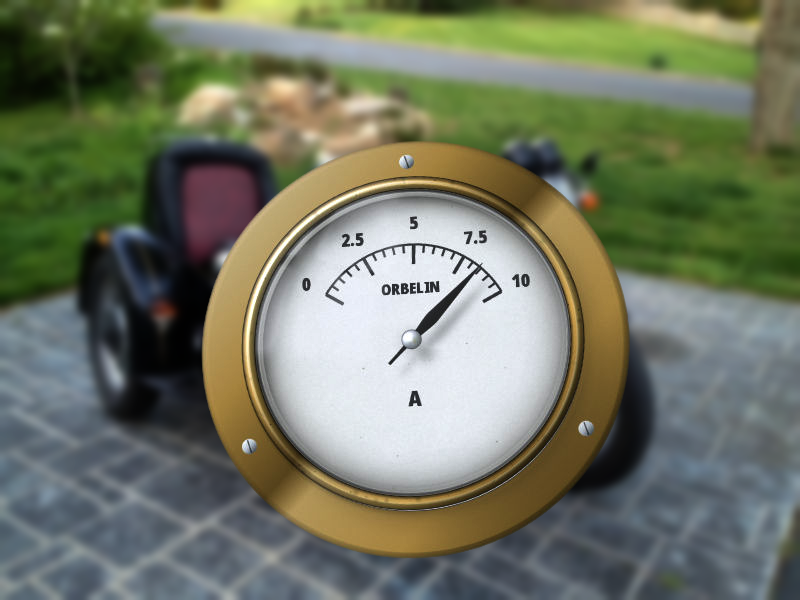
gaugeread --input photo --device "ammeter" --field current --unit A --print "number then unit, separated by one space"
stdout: 8.5 A
